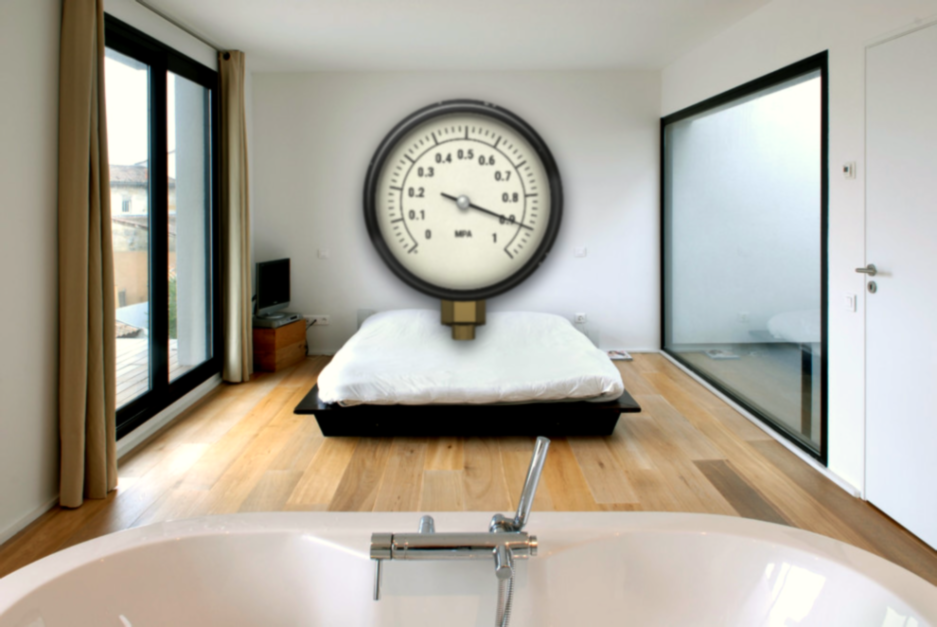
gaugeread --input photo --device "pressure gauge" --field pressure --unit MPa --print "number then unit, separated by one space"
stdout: 0.9 MPa
